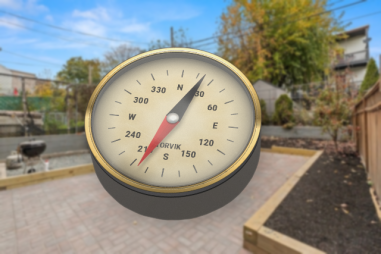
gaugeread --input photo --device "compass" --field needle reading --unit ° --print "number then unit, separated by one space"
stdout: 202.5 °
